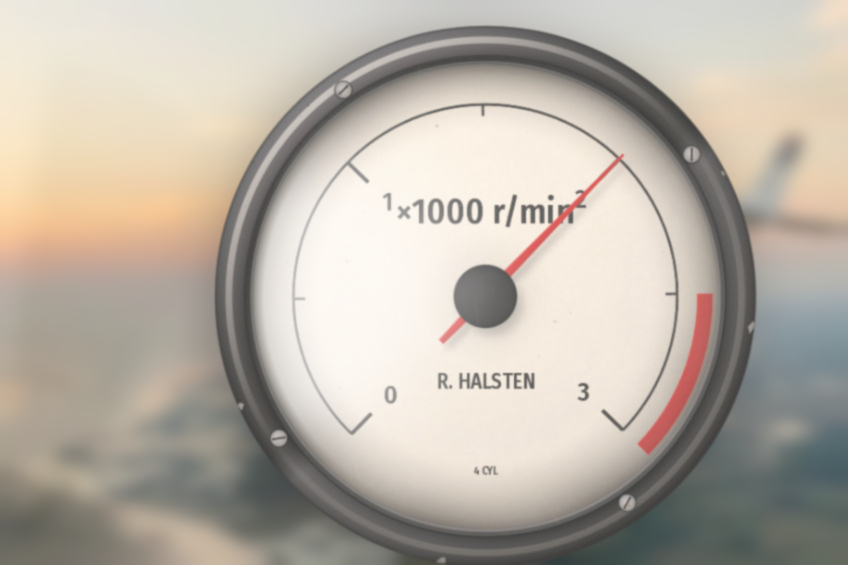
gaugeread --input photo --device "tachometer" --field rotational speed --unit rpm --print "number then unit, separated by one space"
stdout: 2000 rpm
